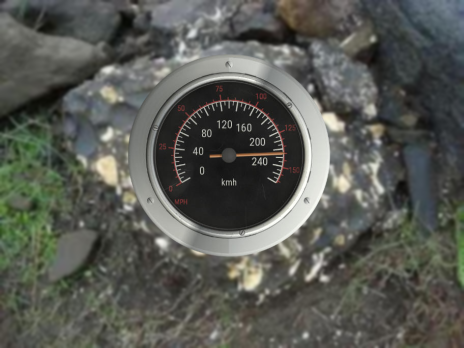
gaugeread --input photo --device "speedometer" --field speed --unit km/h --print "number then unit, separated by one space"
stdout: 225 km/h
